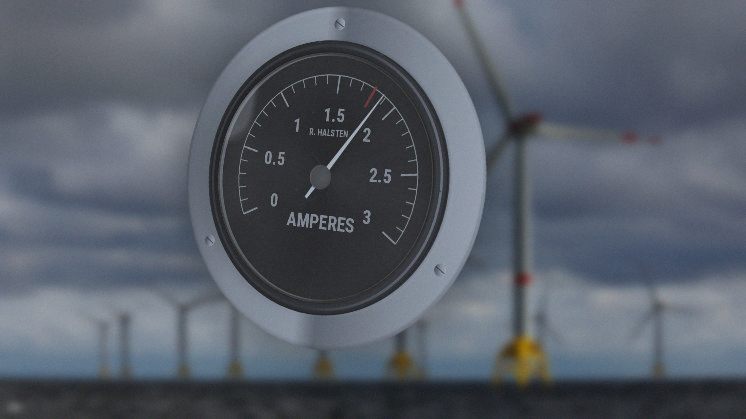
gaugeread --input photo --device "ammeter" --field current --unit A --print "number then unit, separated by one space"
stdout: 1.9 A
